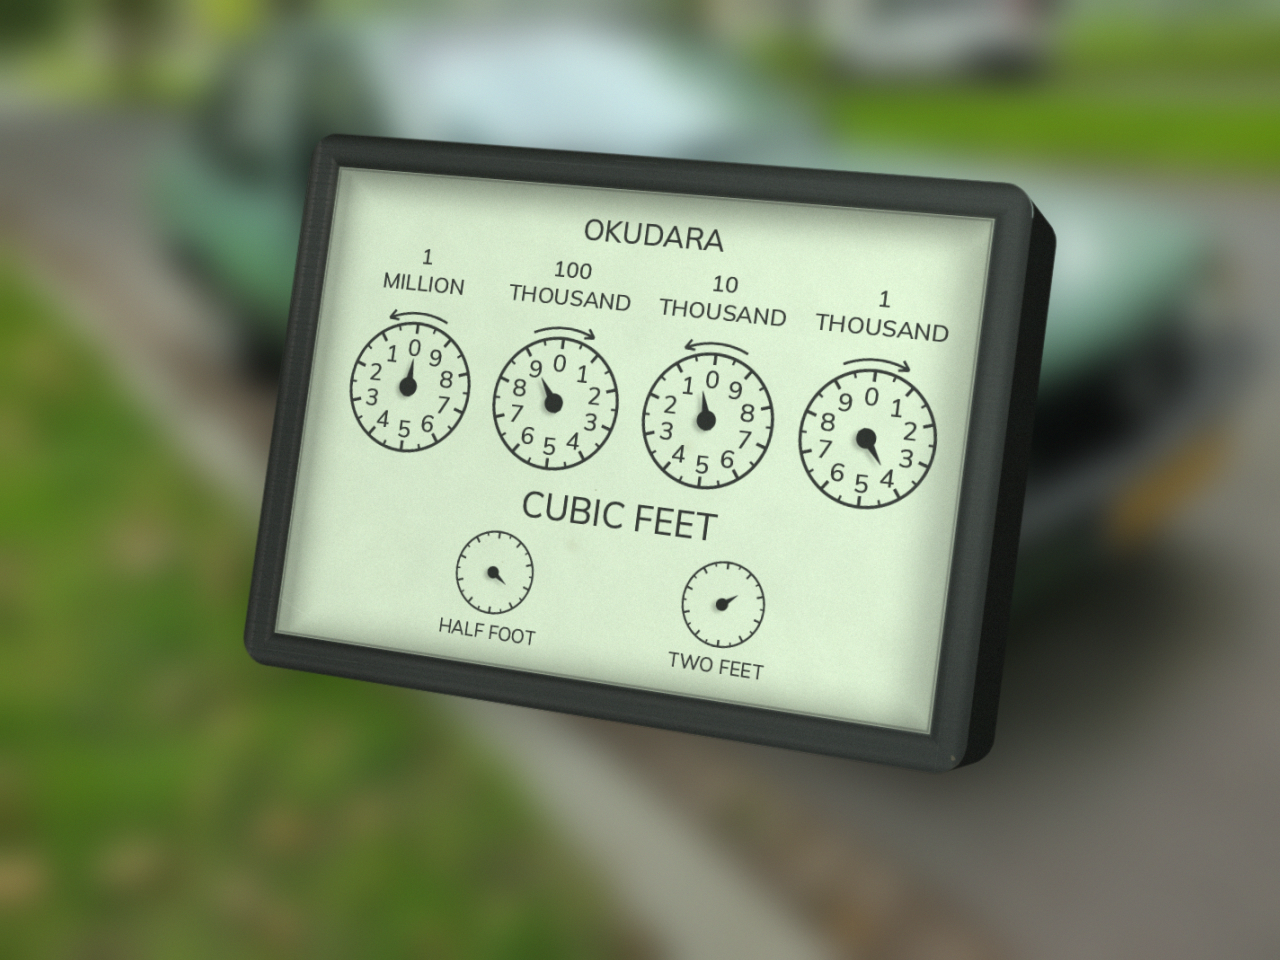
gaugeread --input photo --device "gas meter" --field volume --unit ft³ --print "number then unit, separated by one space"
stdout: 990400 ft³
